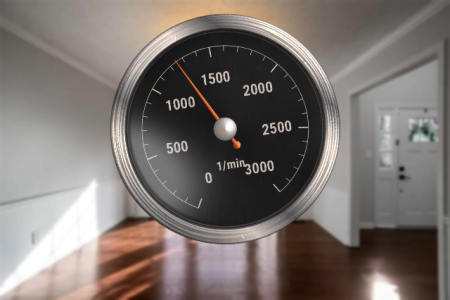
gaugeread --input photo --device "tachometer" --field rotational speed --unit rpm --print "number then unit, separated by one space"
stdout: 1250 rpm
